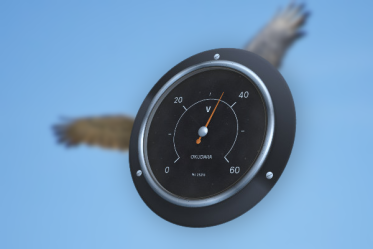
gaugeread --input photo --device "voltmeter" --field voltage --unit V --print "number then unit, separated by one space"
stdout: 35 V
